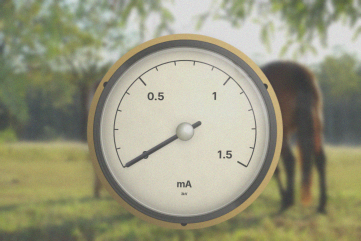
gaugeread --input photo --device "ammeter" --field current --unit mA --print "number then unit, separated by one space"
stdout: 0 mA
